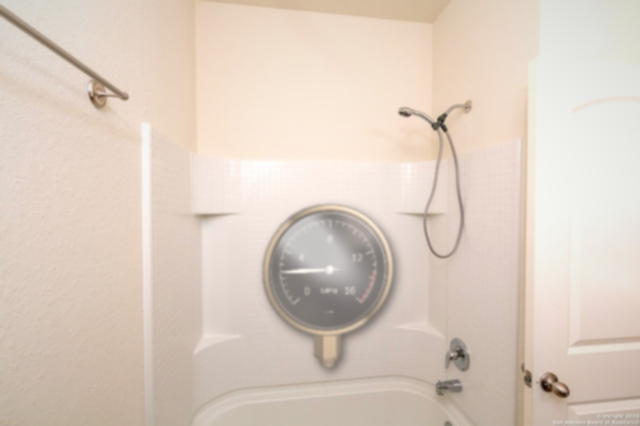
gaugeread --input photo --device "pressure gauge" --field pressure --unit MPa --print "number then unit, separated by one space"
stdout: 2.5 MPa
